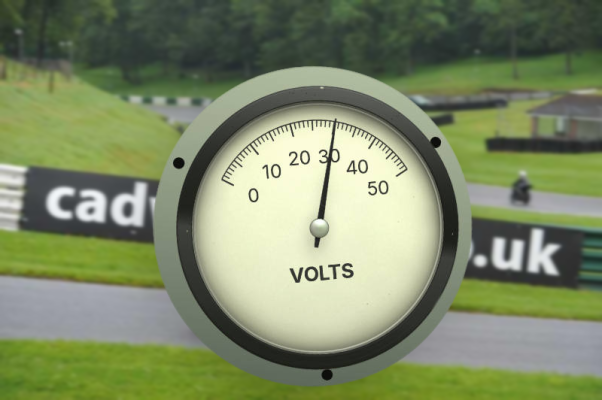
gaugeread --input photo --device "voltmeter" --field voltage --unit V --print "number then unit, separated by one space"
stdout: 30 V
